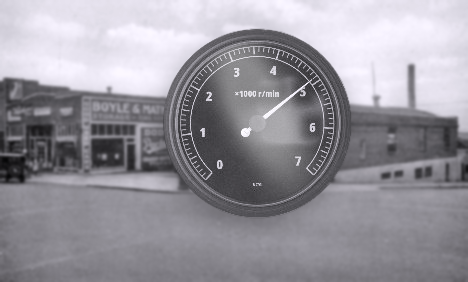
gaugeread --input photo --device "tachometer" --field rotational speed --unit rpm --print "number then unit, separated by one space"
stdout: 4900 rpm
